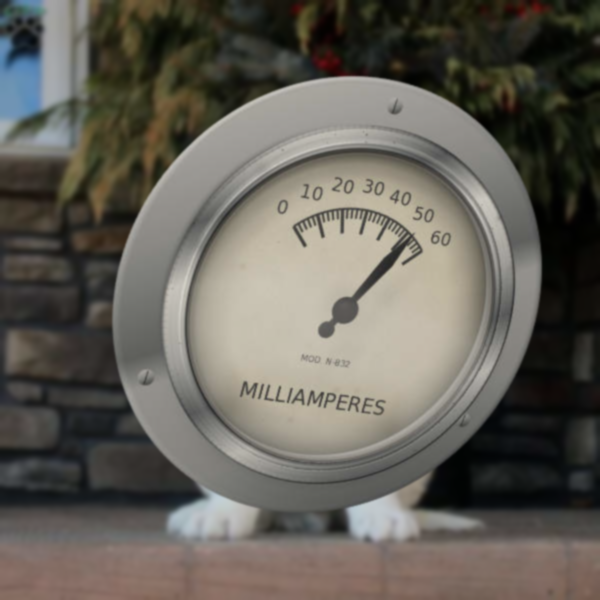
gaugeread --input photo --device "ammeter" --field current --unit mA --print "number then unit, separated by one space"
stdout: 50 mA
